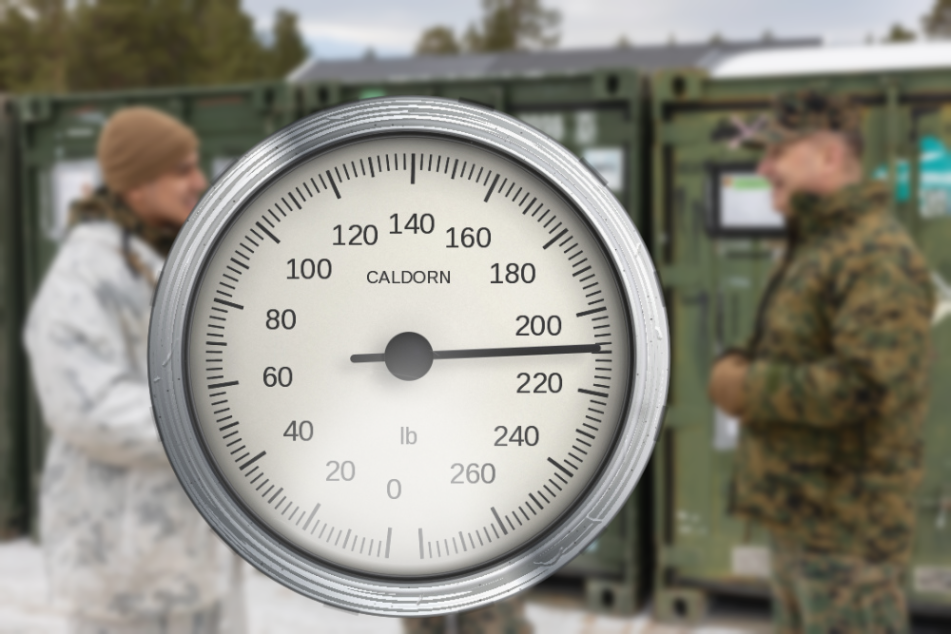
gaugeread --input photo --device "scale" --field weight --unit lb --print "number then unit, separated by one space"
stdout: 209 lb
